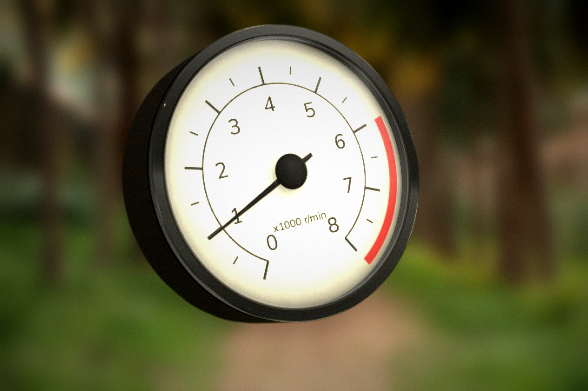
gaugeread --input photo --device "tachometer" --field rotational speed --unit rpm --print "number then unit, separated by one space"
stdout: 1000 rpm
